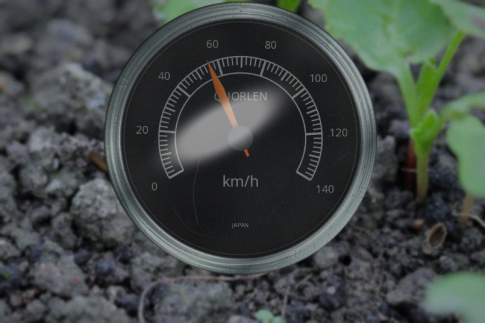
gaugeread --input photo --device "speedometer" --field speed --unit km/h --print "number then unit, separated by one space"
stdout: 56 km/h
